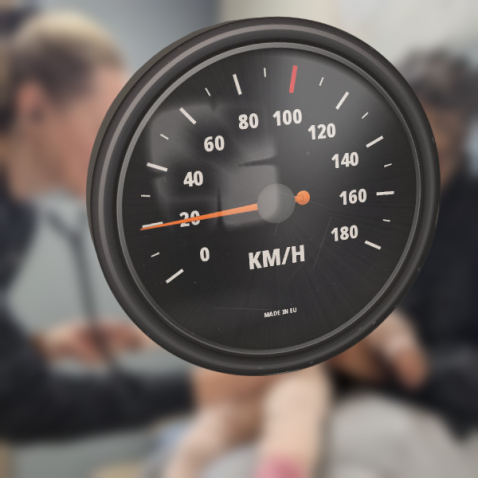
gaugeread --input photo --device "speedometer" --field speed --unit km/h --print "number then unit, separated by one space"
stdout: 20 km/h
